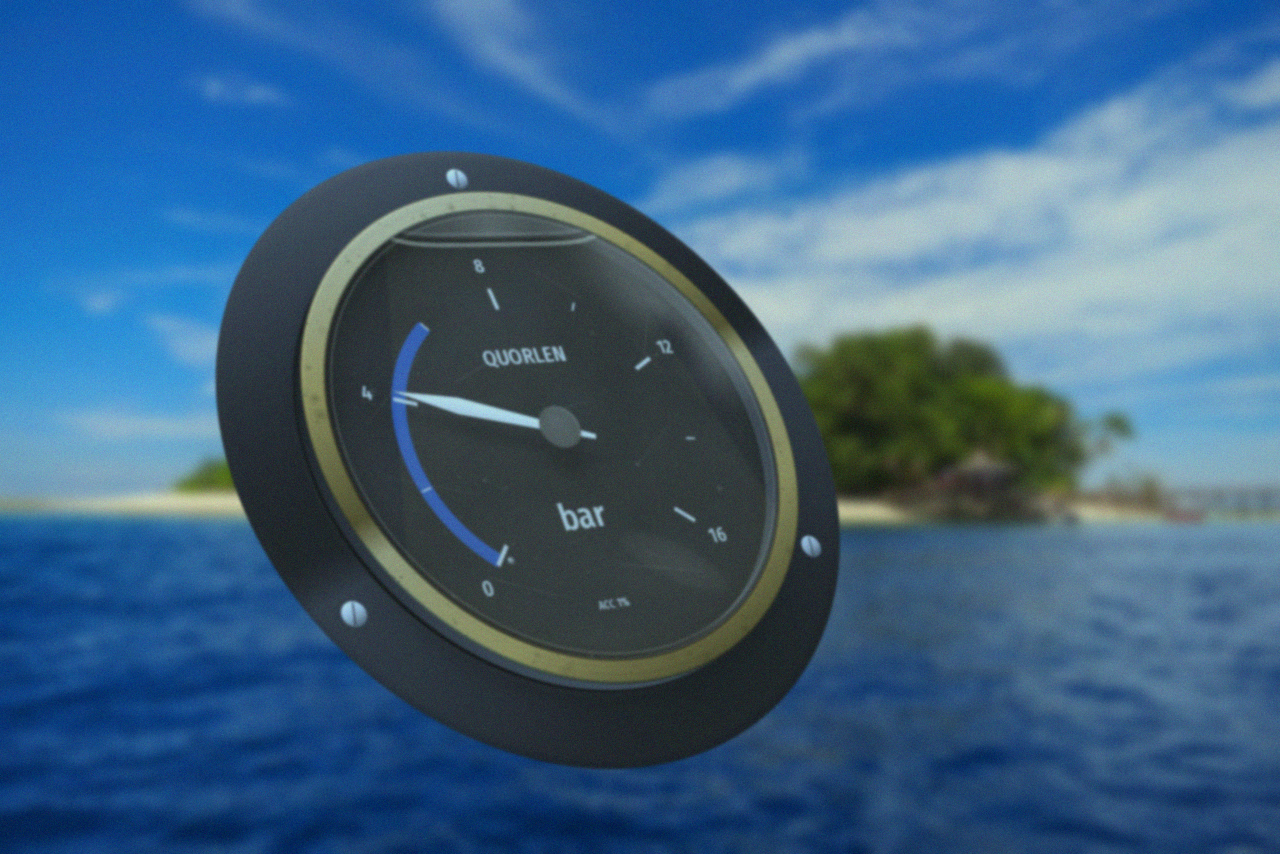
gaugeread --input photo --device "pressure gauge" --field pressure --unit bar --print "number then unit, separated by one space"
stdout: 4 bar
